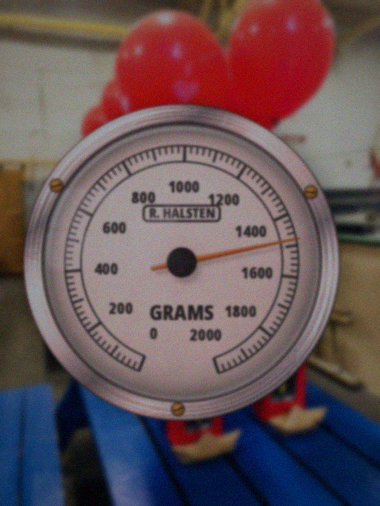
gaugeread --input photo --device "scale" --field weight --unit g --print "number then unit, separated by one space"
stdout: 1480 g
